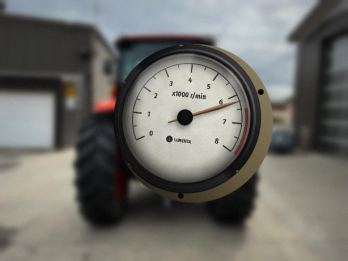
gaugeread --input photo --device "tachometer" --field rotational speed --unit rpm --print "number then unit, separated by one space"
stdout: 6250 rpm
